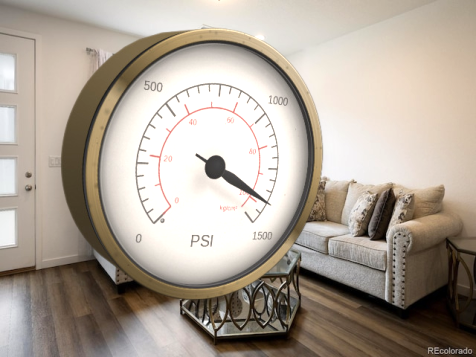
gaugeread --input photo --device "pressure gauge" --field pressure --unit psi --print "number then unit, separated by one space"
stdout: 1400 psi
